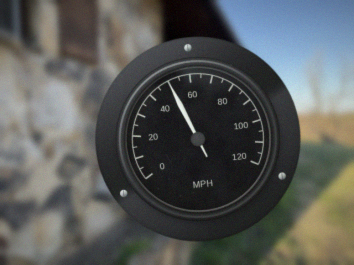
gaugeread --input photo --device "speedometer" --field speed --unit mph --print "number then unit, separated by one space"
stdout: 50 mph
